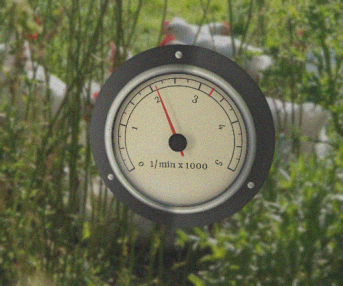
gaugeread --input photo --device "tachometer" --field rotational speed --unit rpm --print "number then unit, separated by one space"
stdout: 2125 rpm
